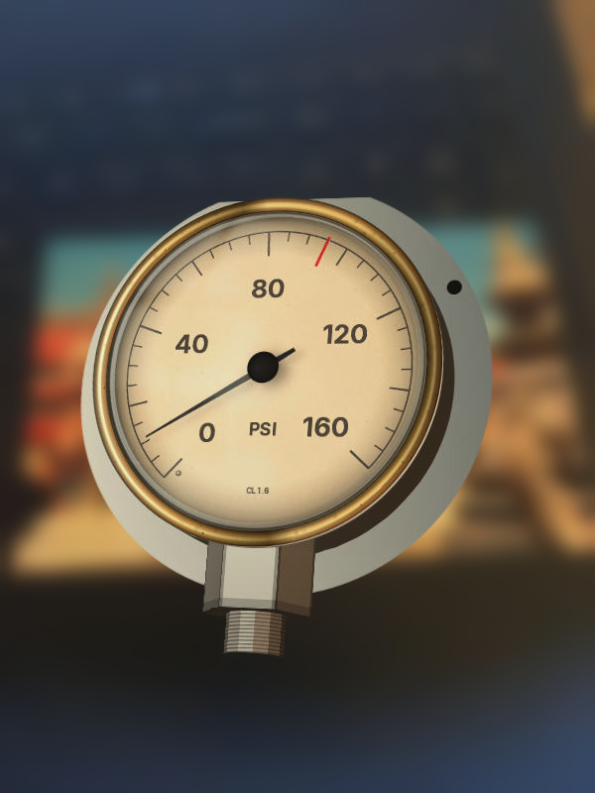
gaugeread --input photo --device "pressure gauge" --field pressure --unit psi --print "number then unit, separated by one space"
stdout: 10 psi
